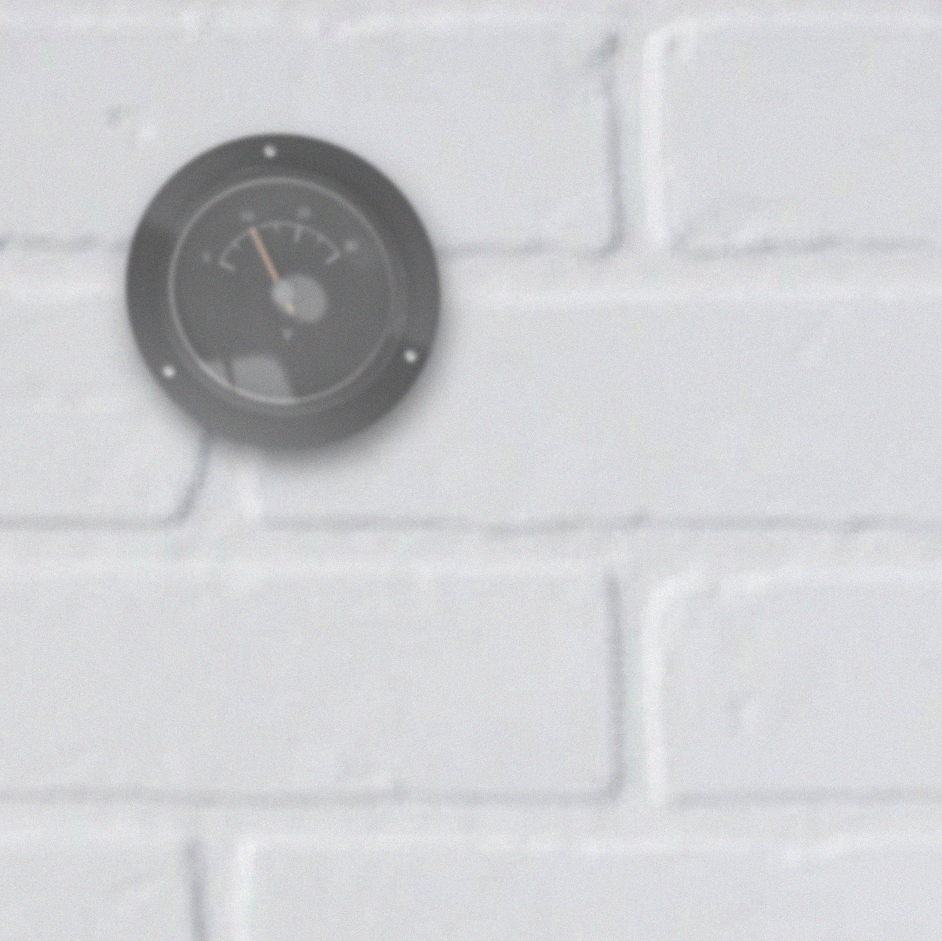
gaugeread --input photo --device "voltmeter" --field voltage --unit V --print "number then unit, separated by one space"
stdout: 10 V
